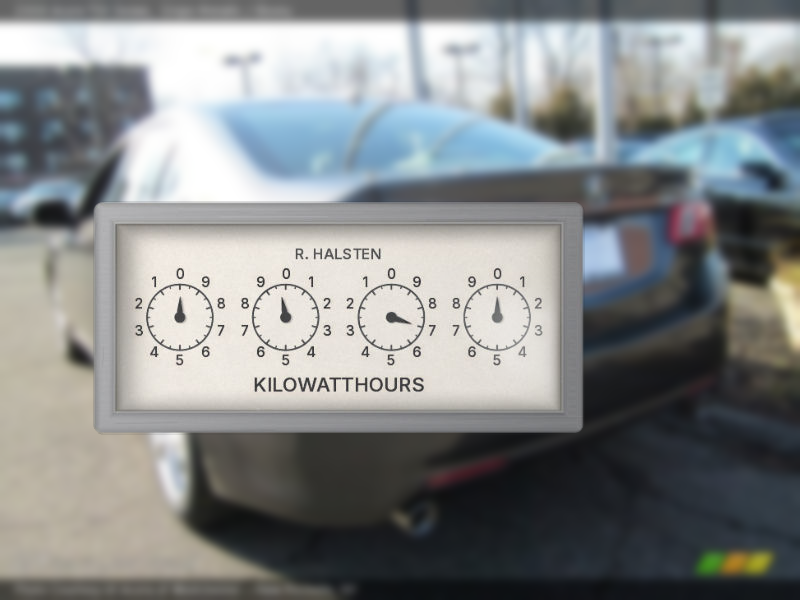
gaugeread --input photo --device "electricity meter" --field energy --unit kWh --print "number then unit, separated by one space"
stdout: 9970 kWh
